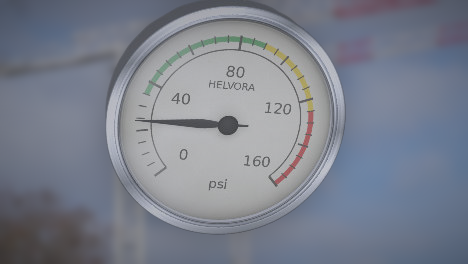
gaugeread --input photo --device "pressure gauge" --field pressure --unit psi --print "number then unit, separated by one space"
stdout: 25 psi
